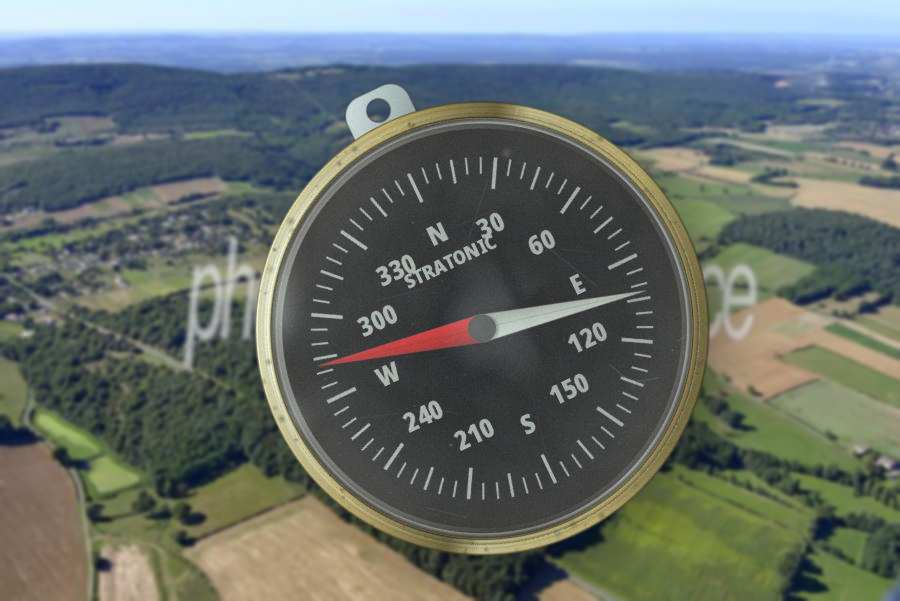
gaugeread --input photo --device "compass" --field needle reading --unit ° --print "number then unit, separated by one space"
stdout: 282.5 °
